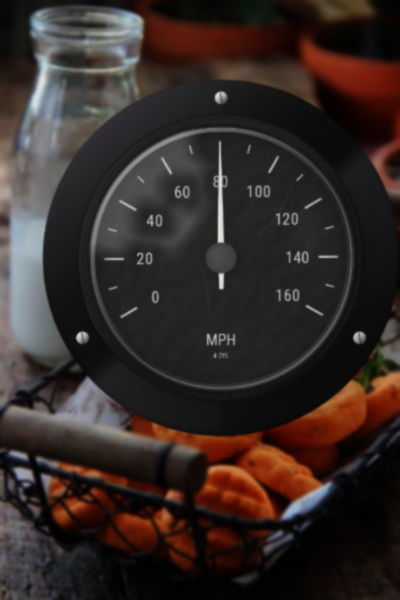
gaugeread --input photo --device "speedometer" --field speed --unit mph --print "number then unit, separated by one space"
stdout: 80 mph
